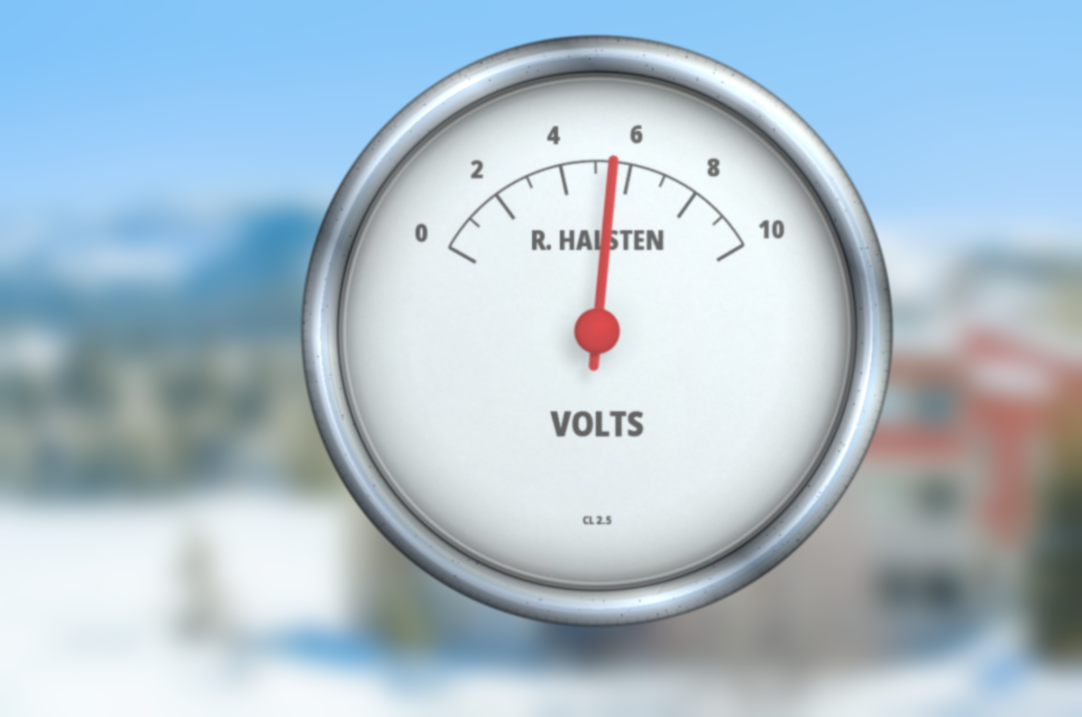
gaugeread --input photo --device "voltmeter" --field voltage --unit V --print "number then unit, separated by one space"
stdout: 5.5 V
